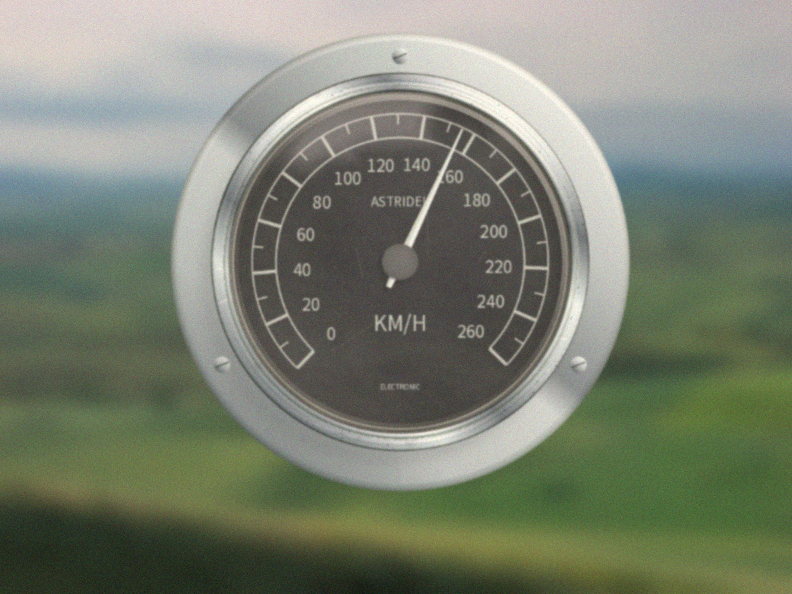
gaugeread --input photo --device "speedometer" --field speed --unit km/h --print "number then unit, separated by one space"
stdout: 155 km/h
